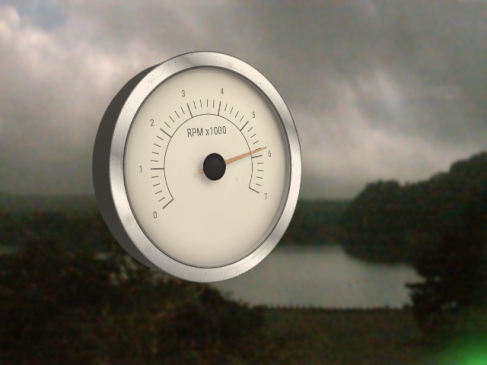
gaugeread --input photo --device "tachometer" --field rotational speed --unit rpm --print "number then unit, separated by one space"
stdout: 5800 rpm
